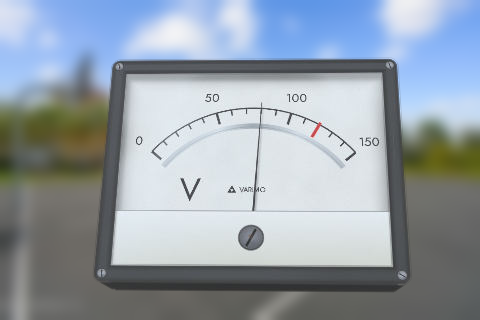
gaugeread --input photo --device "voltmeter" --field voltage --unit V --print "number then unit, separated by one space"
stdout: 80 V
